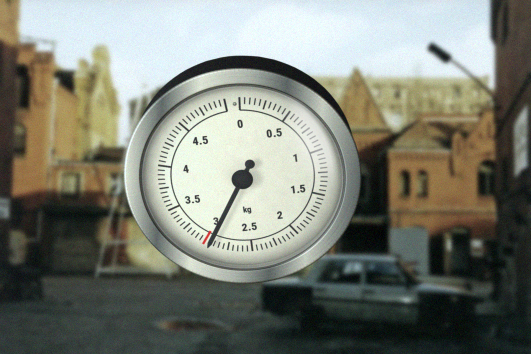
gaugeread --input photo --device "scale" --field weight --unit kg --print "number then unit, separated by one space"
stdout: 2.95 kg
